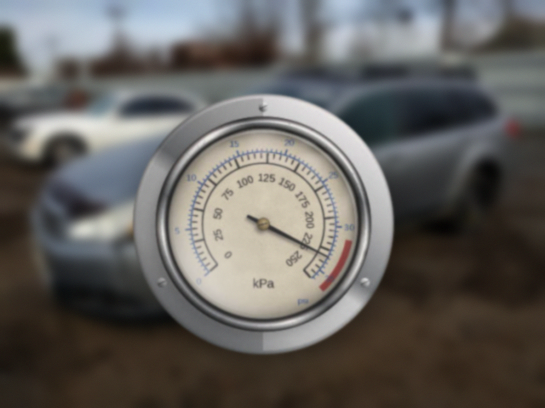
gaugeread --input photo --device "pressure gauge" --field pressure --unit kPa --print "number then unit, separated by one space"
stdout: 230 kPa
